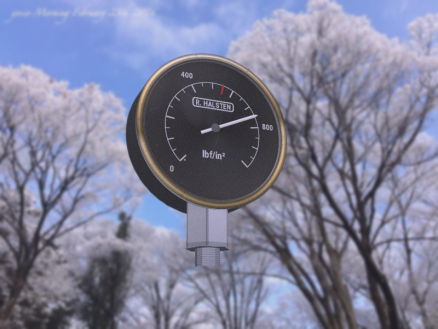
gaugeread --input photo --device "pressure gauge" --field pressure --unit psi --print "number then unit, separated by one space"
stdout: 750 psi
